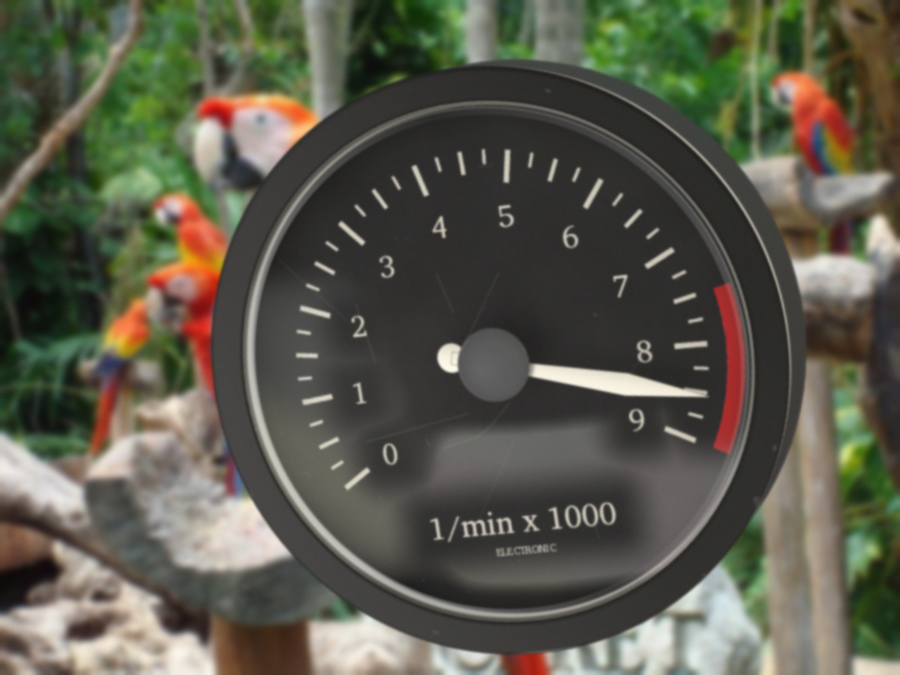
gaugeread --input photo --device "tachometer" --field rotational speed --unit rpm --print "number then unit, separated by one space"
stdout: 8500 rpm
